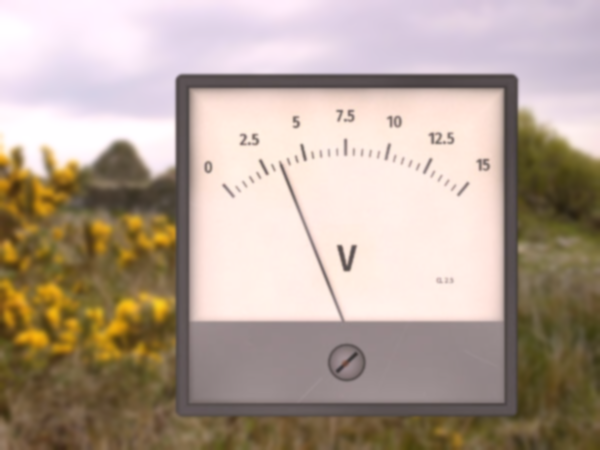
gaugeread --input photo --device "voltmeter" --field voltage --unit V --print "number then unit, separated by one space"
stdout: 3.5 V
